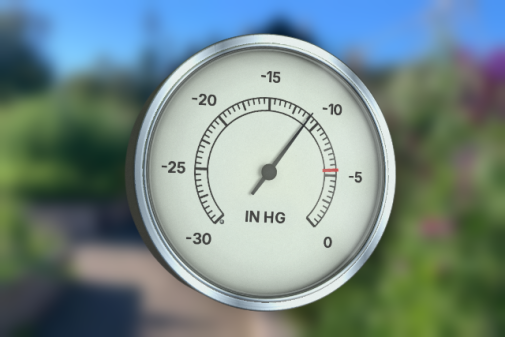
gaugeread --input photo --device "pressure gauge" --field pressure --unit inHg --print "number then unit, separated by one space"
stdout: -11 inHg
